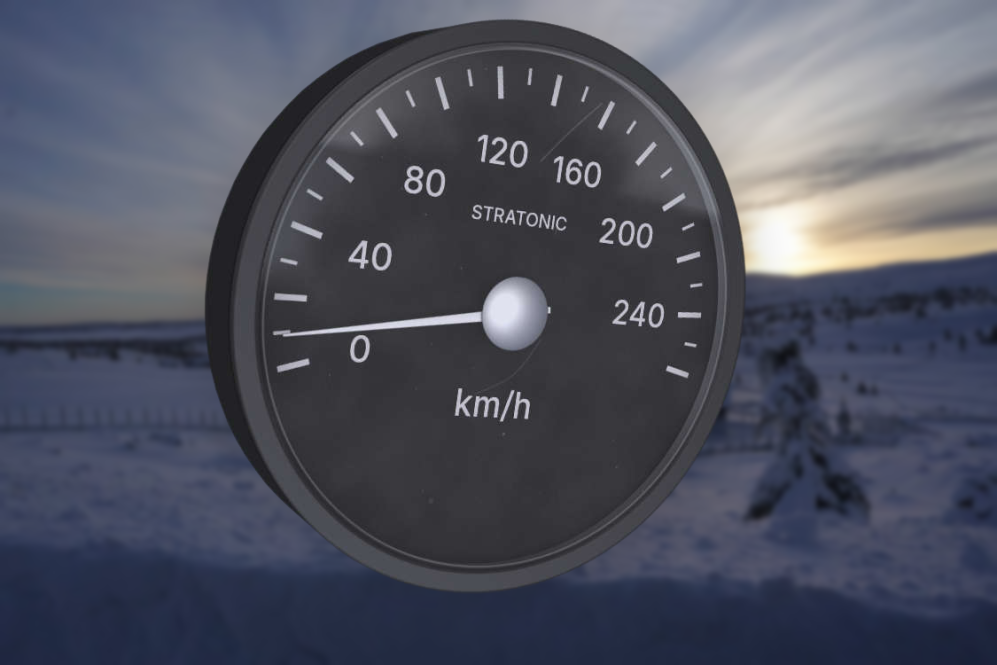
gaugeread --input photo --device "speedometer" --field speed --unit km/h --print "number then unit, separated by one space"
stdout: 10 km/h
